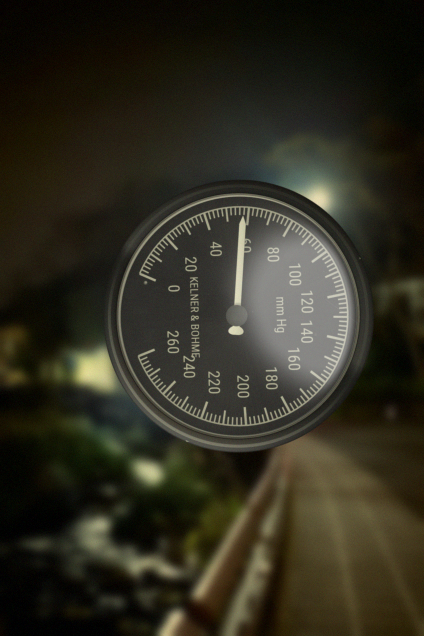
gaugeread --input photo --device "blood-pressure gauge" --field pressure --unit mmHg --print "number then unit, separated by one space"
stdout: 58 mmHg
